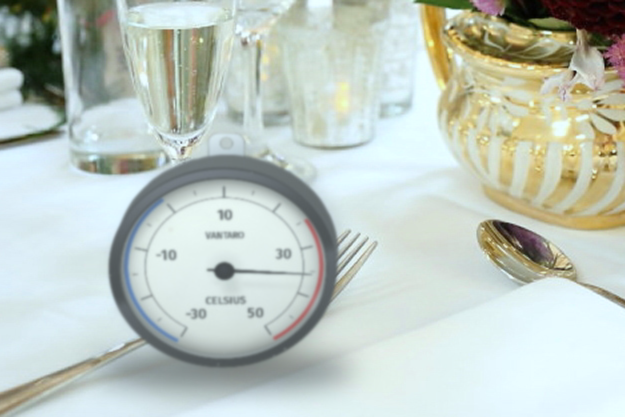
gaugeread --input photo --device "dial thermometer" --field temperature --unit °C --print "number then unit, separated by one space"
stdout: 35 °C
